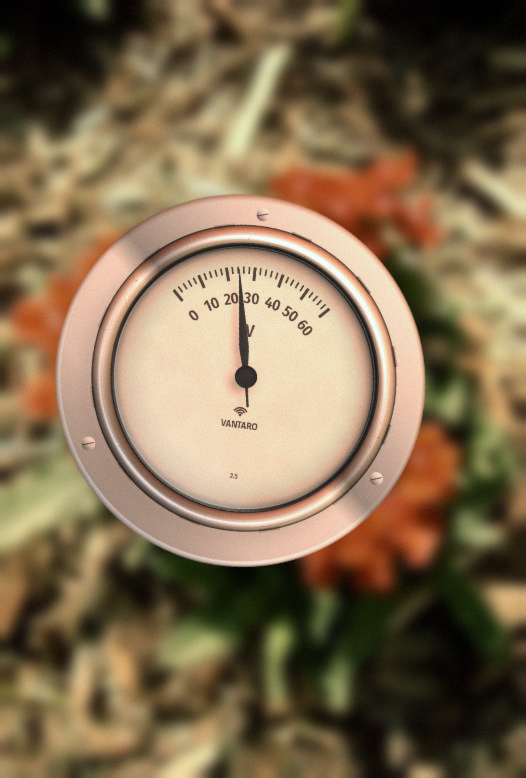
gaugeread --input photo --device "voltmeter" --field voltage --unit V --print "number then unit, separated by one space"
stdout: 24 V
